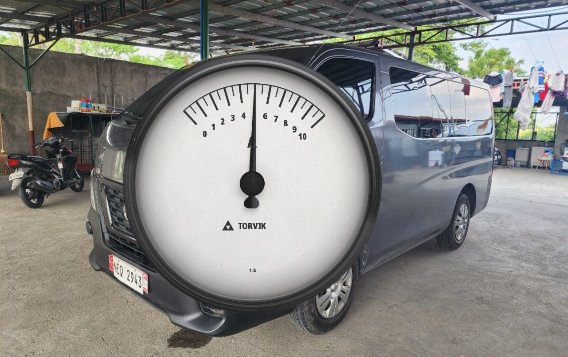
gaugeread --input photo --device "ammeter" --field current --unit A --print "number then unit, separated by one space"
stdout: 5 A
